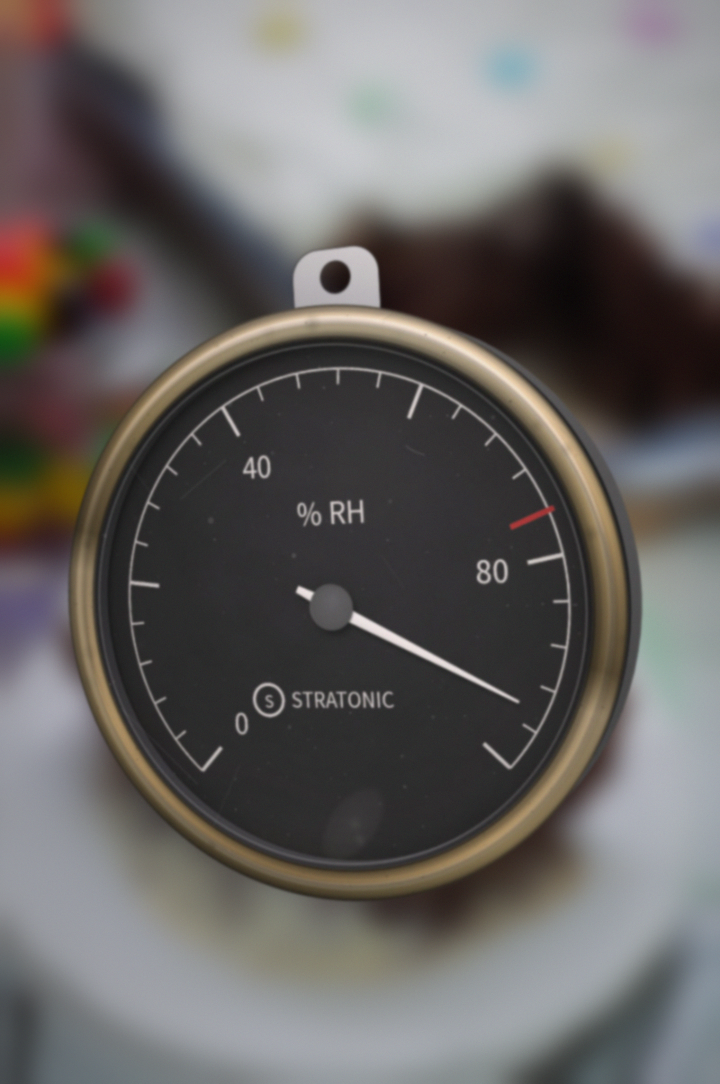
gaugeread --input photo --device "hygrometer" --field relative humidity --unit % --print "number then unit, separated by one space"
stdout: 94 %
